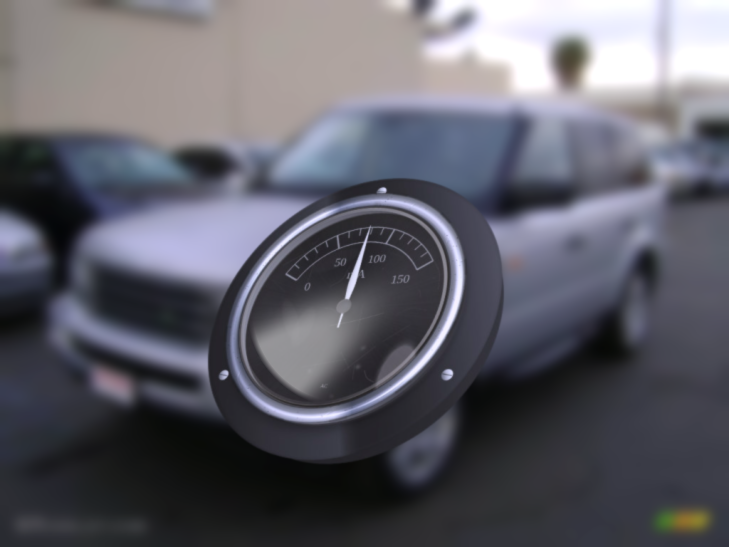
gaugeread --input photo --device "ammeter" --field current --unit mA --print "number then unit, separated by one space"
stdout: 80 mA
